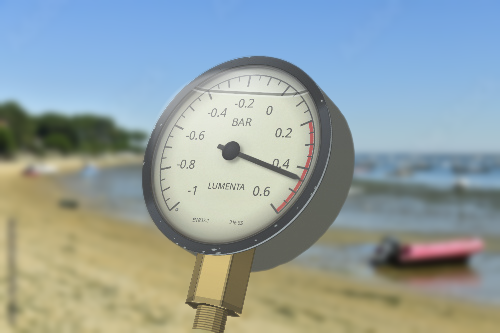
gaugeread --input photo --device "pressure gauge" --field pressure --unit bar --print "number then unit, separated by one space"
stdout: 0.45 bar
